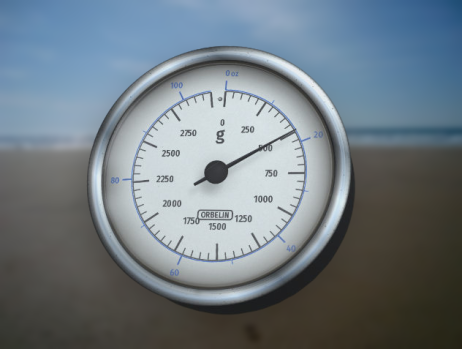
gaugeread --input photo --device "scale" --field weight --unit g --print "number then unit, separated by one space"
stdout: 500 g
